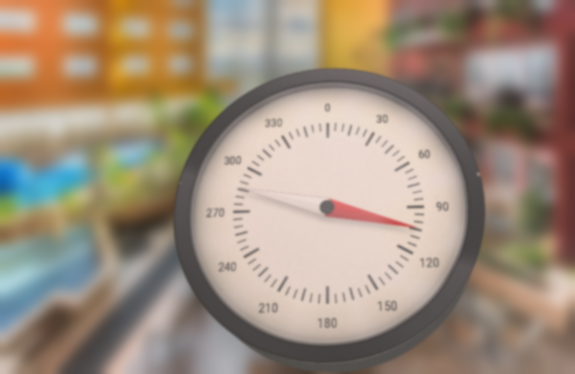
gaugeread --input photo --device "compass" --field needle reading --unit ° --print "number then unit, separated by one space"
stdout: 105 °
